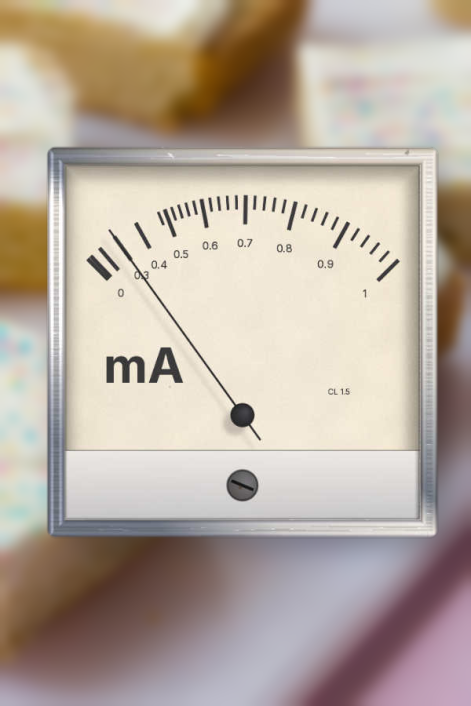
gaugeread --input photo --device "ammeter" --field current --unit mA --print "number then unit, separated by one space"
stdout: 0.3 mA
